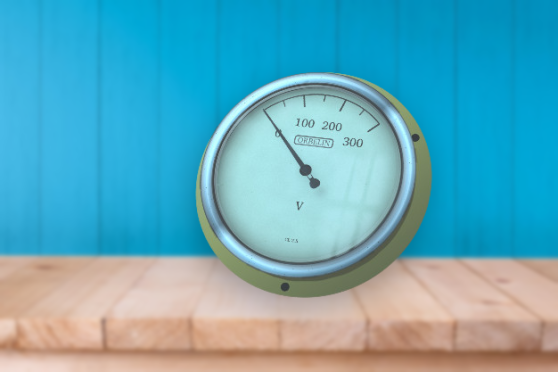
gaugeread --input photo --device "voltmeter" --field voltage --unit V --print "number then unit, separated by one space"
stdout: 0 V
